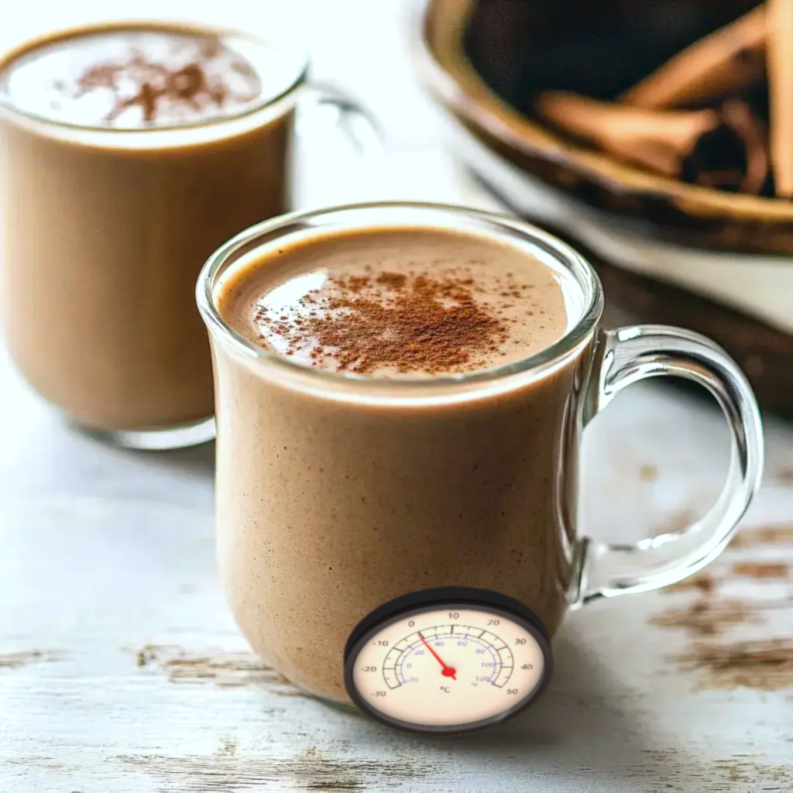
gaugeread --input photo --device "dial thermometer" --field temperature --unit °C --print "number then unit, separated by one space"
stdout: 0 °C
